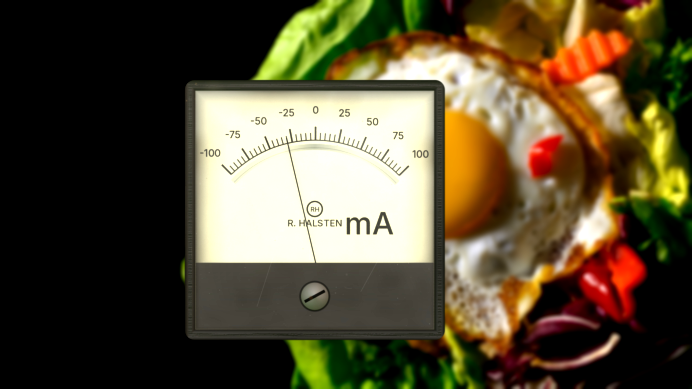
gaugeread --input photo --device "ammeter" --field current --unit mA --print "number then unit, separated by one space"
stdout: -30 mA
